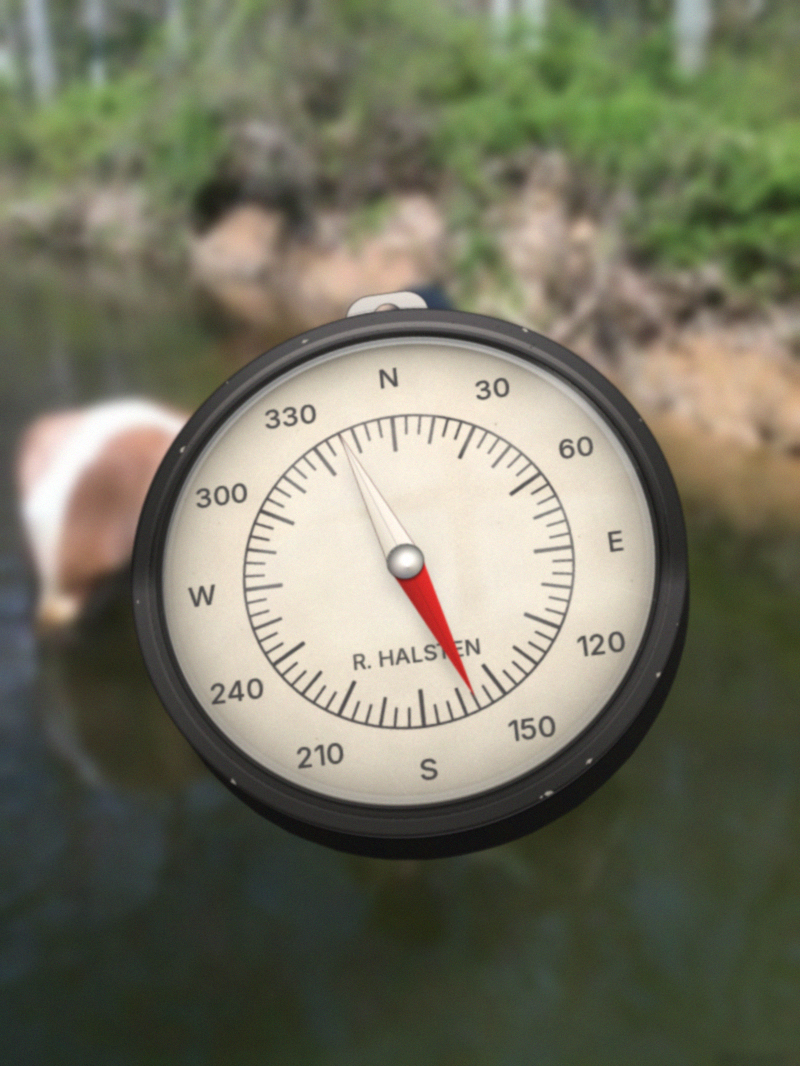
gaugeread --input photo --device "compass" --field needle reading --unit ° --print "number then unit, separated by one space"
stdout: 160 °
